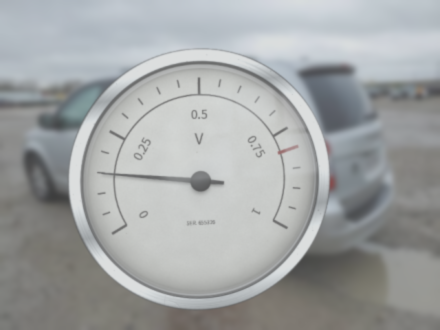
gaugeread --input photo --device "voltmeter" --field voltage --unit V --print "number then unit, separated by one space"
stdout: 0.15 V
